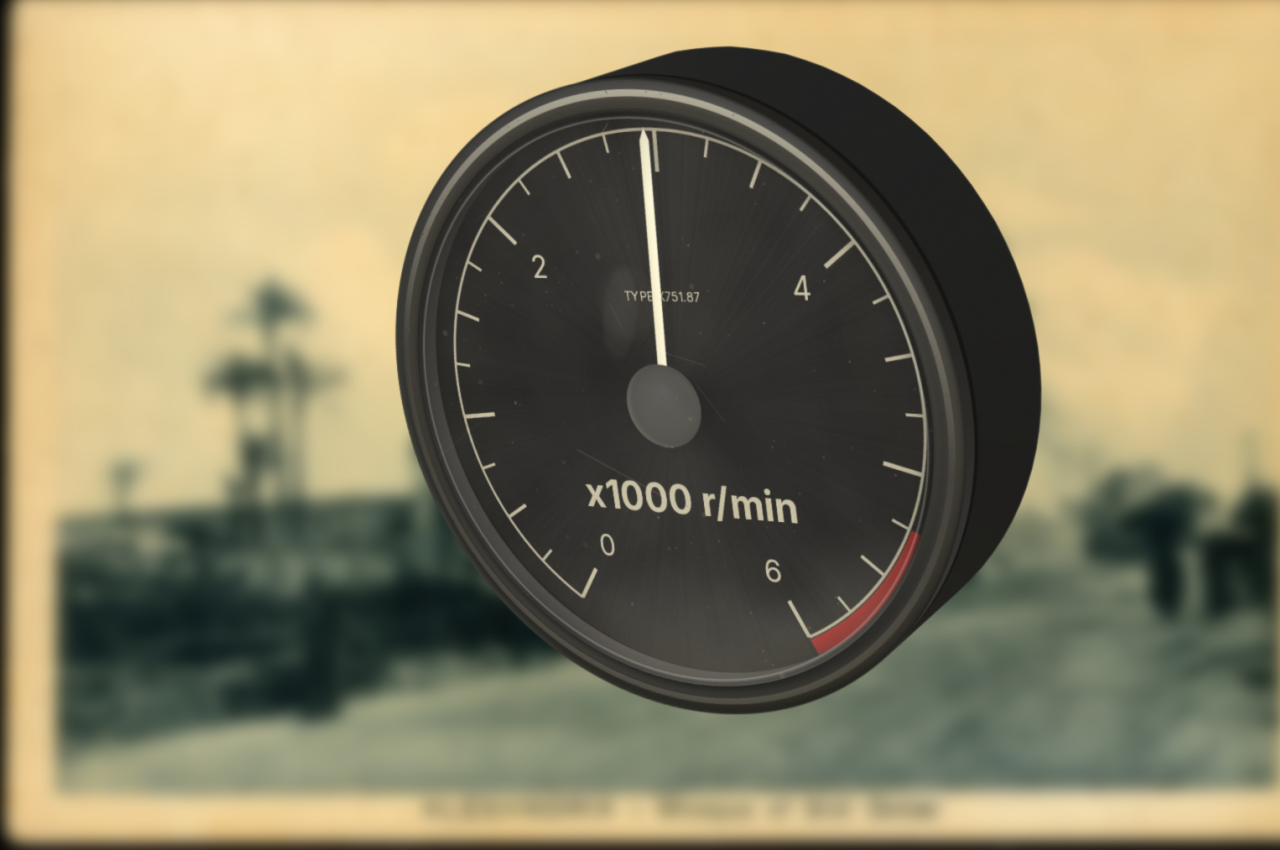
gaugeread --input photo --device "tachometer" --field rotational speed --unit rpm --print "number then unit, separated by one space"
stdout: 3000 rpm
